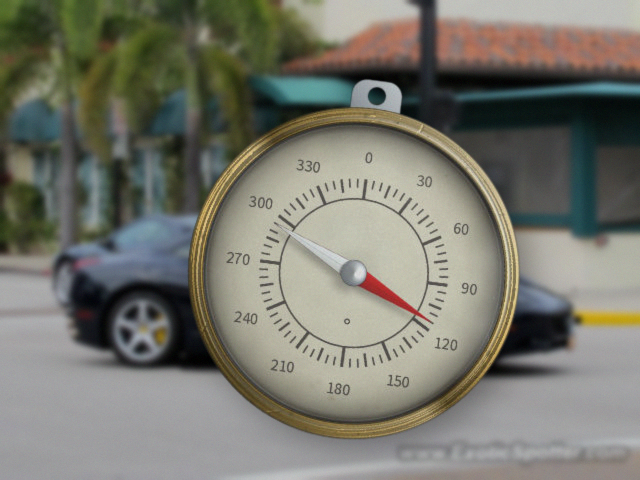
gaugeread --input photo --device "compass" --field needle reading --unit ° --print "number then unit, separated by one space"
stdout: 115 °
